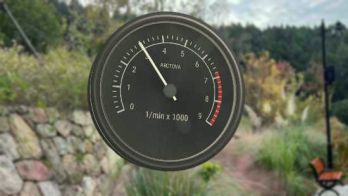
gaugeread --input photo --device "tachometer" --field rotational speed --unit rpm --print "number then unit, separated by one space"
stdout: 3000 rpm
